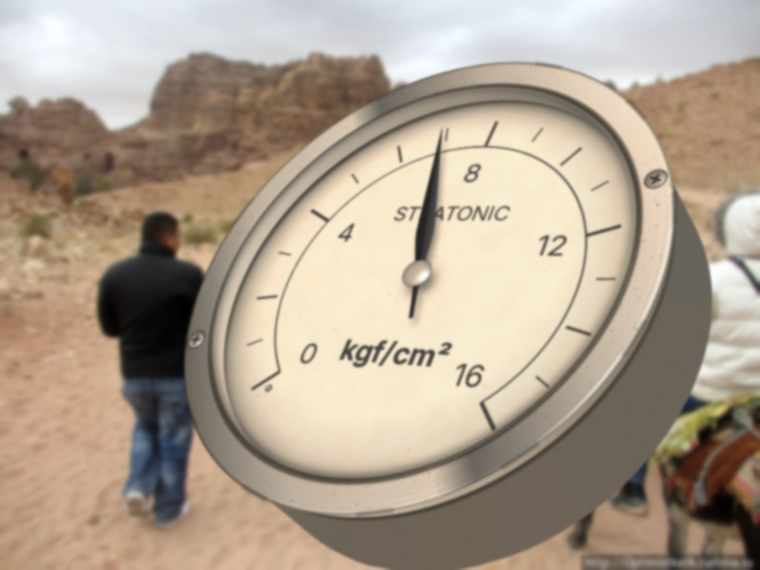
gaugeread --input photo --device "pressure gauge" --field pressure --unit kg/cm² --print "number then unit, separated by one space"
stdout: 7 kg/cm²
